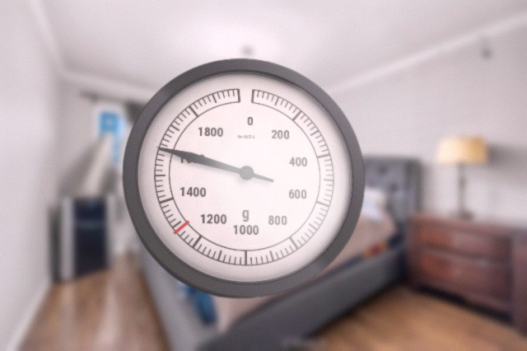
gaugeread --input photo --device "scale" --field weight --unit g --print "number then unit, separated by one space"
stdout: 1600 g
